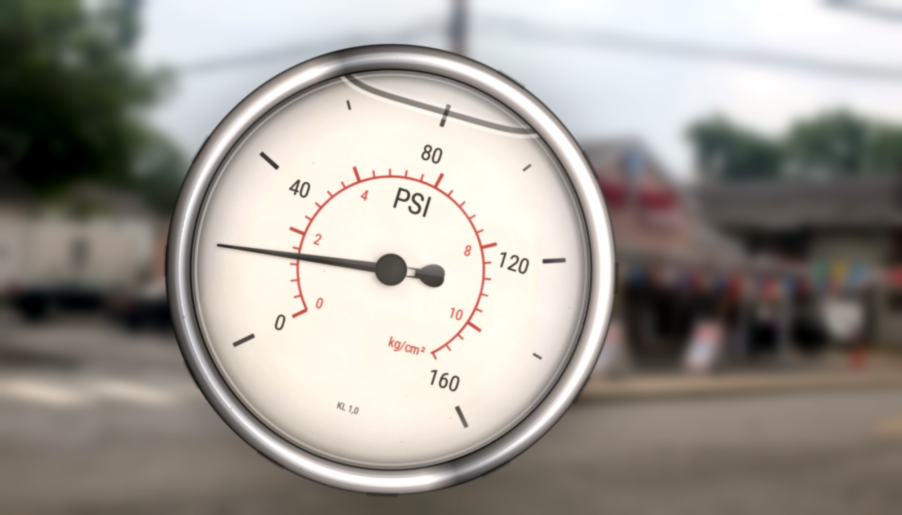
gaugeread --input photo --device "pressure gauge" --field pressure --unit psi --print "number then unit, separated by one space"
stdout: 20 psi
